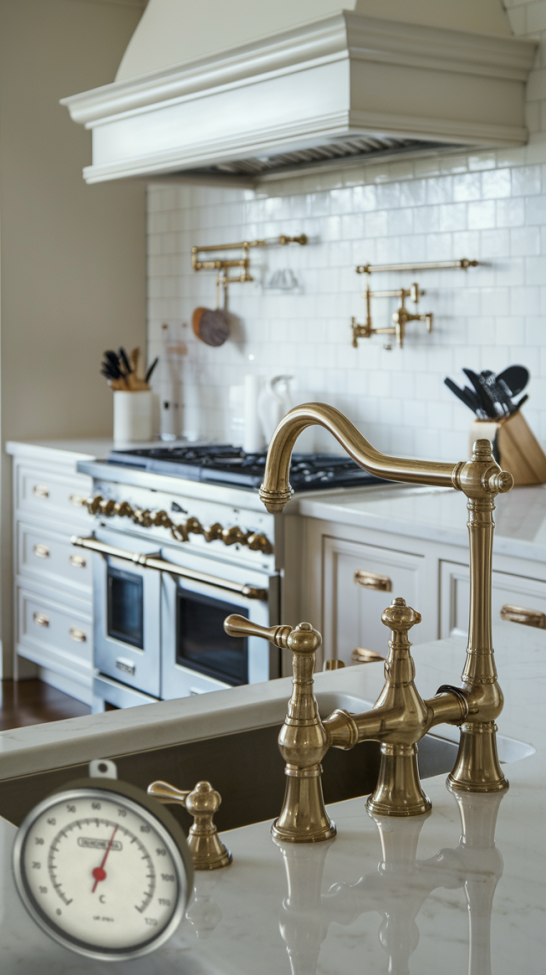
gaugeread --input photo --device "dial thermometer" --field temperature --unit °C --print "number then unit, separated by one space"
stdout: 70 °C
